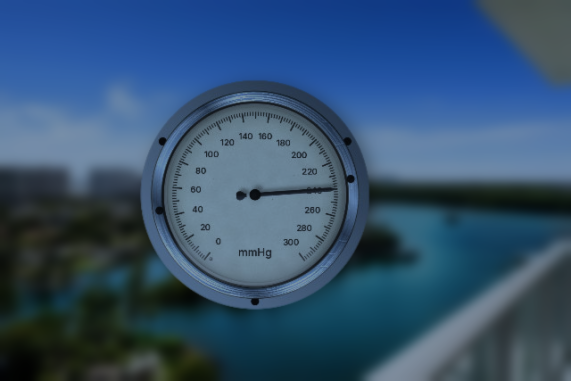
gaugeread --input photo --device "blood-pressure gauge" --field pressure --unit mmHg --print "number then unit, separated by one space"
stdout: 240 mmHg
